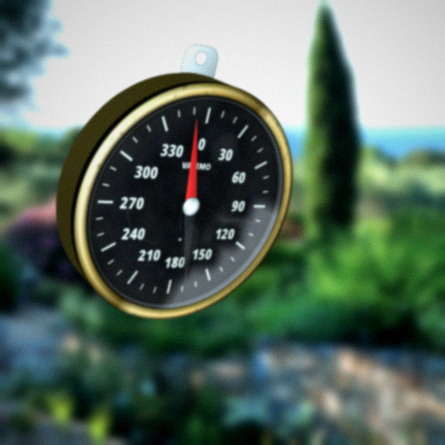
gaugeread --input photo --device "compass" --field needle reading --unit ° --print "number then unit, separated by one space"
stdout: 350 °
